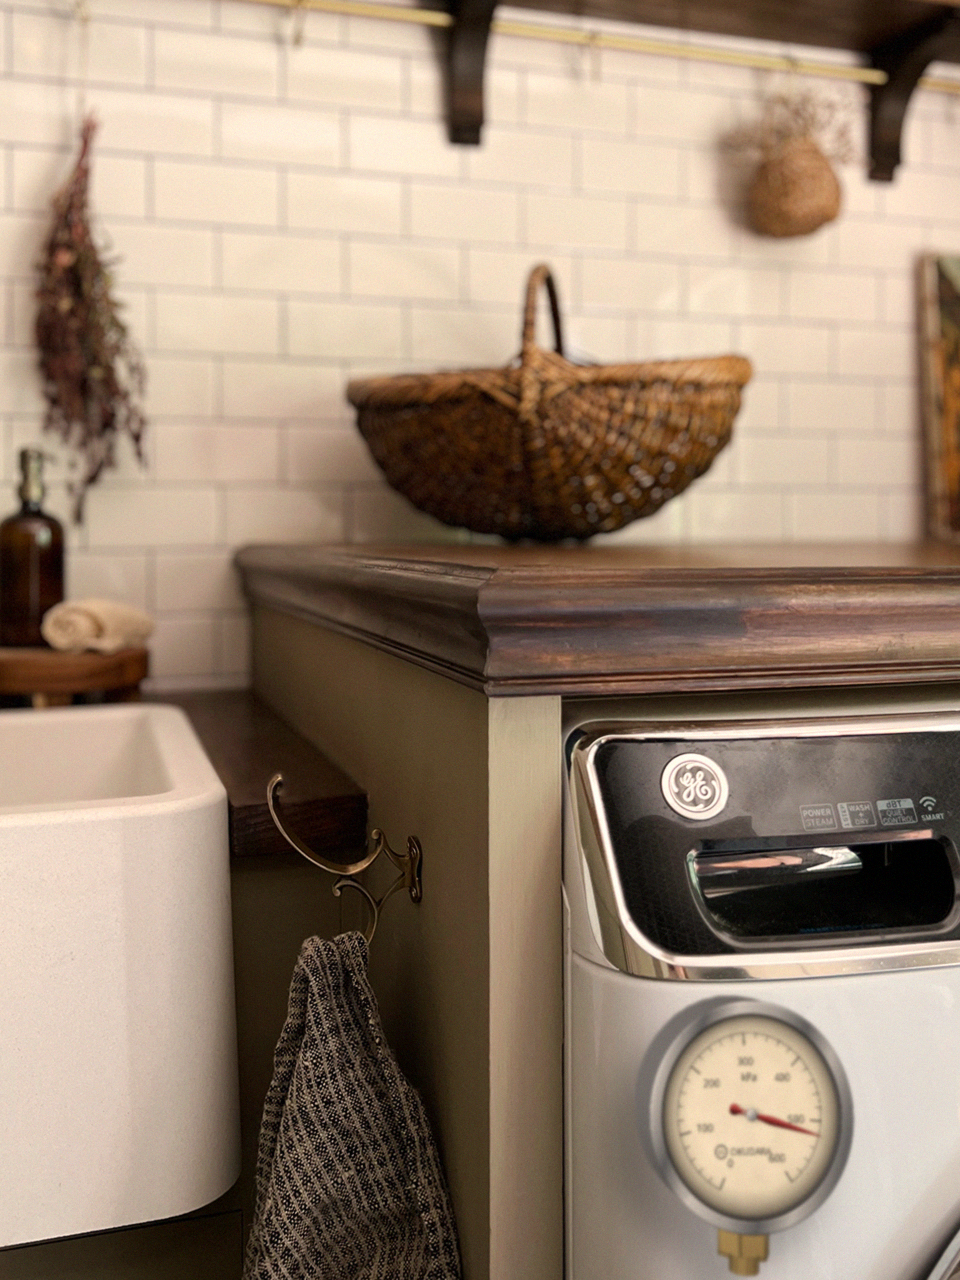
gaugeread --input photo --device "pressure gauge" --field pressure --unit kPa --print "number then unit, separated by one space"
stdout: 520 kPa
